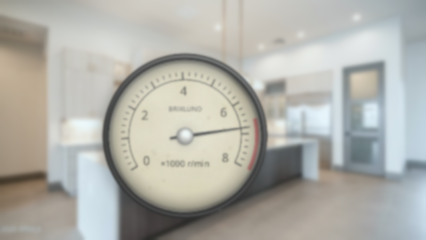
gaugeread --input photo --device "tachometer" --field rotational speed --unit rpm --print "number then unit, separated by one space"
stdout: 6800 rpm
